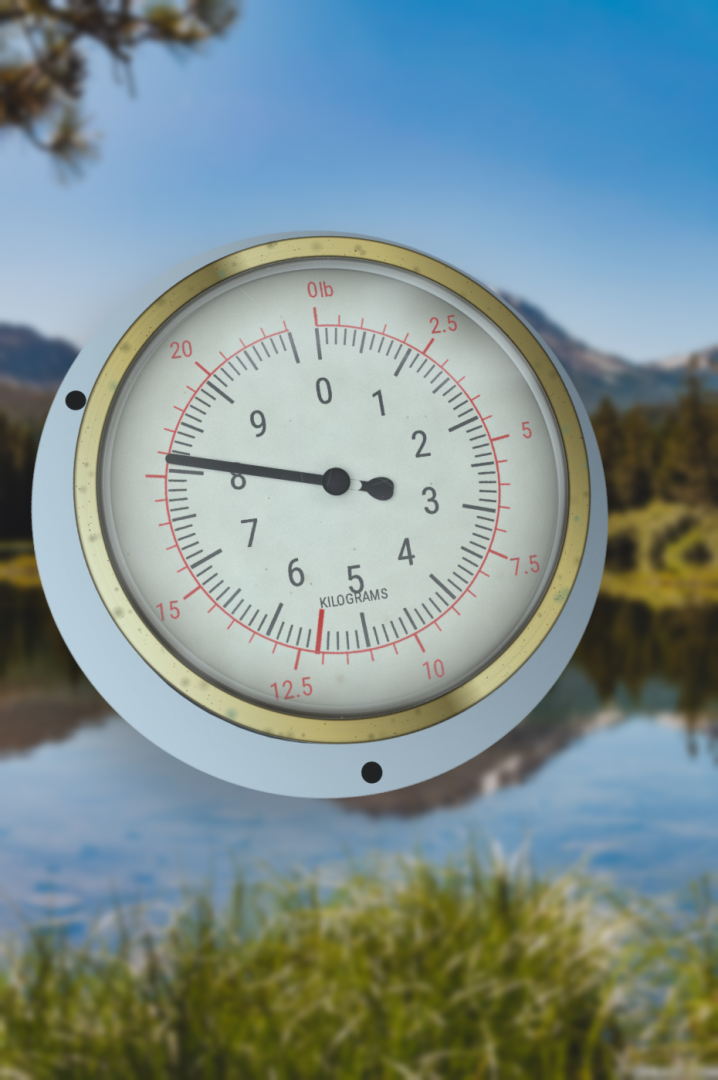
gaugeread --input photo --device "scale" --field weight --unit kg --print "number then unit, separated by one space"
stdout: 8.1 kg
